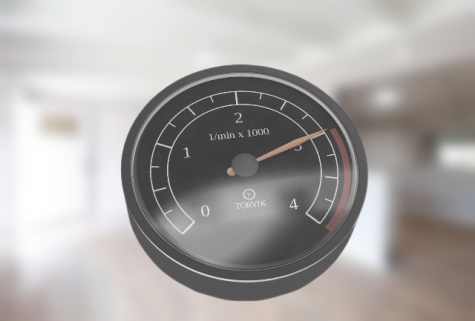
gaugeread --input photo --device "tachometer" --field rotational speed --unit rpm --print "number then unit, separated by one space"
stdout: 3000 rpm
